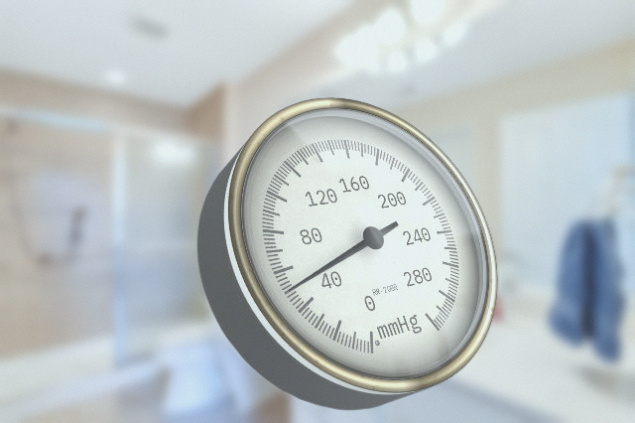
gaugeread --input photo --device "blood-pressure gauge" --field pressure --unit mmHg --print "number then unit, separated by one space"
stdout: 50 mmHg
